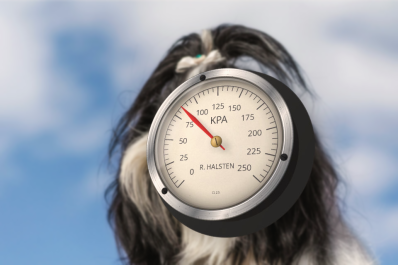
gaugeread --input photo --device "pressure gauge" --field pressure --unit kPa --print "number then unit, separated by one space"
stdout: 85 kPa
